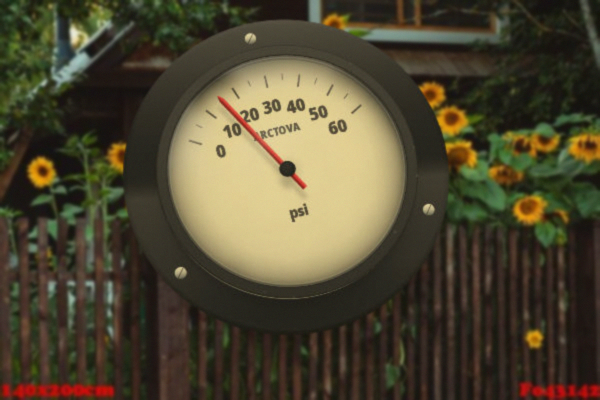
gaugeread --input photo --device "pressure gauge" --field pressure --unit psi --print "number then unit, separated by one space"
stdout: 15 psi
